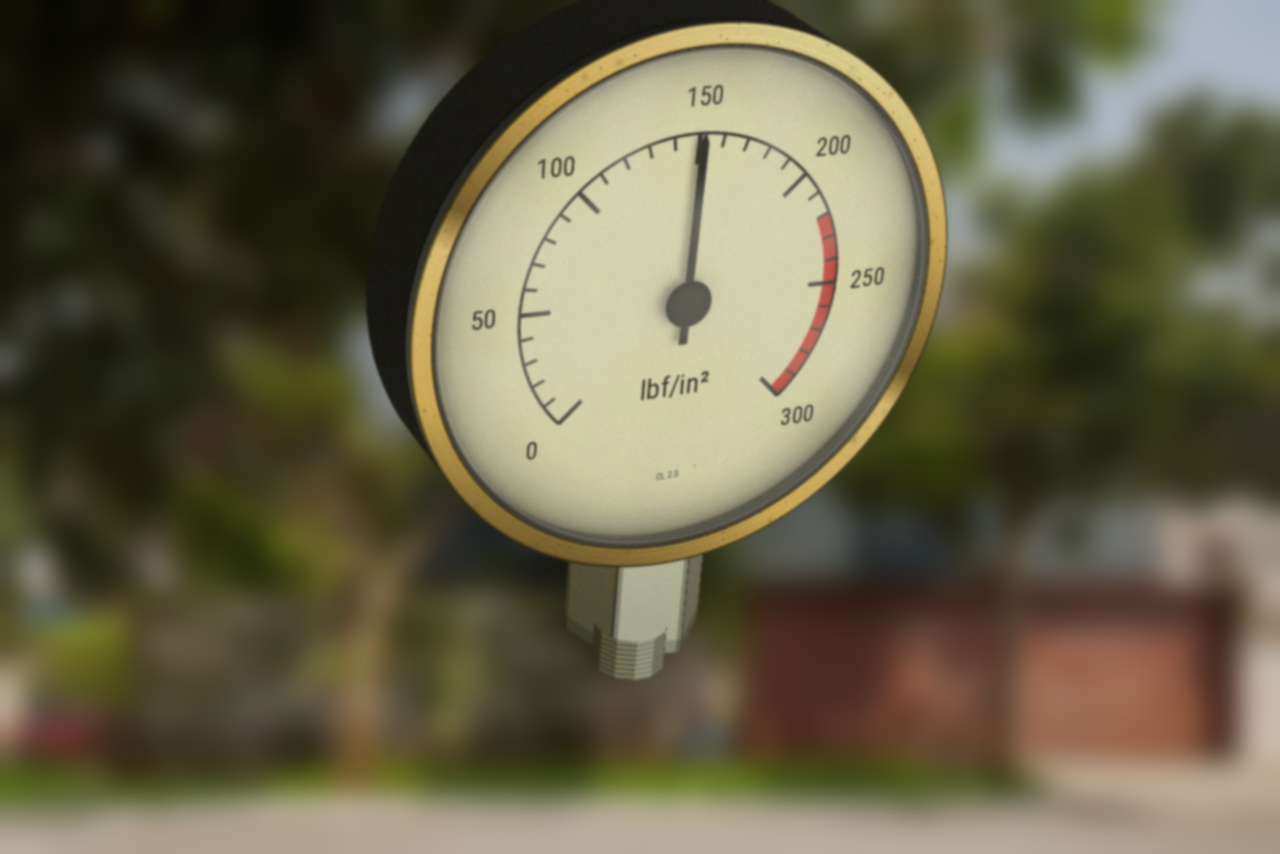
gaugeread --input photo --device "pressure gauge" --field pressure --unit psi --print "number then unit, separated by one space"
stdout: 150 psi
